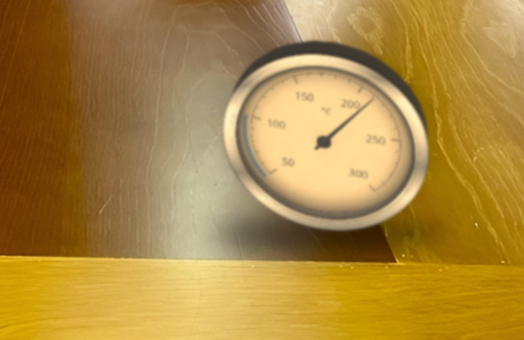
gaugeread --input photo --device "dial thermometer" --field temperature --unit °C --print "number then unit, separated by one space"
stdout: 210 °C
